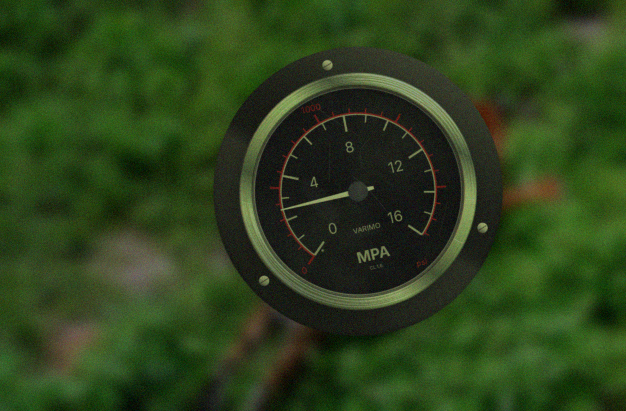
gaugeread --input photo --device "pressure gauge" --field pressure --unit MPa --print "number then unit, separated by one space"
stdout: 2.5 MPa
